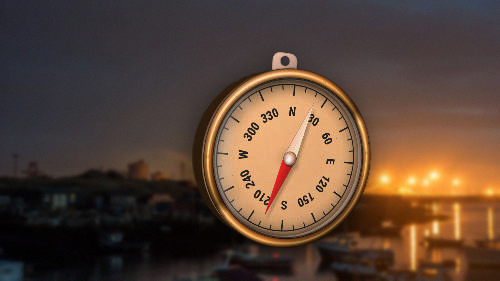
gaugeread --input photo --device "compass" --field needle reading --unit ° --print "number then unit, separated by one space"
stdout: 200 °
